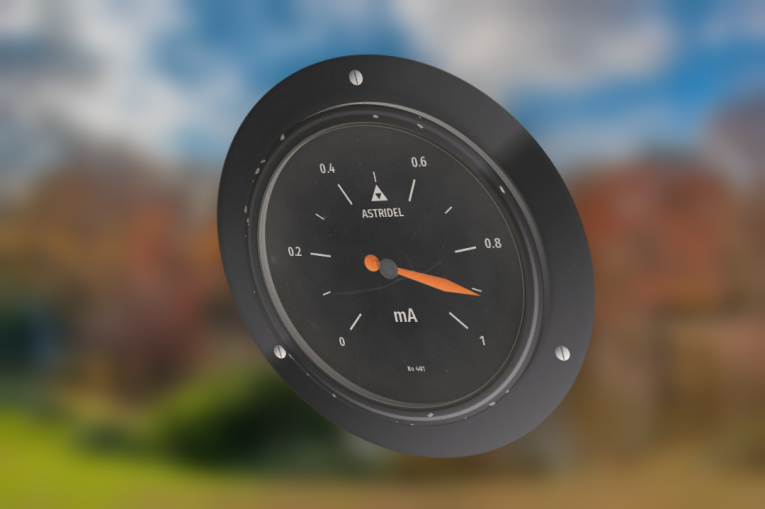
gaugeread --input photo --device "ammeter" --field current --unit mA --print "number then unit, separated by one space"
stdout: 0.9 mA
